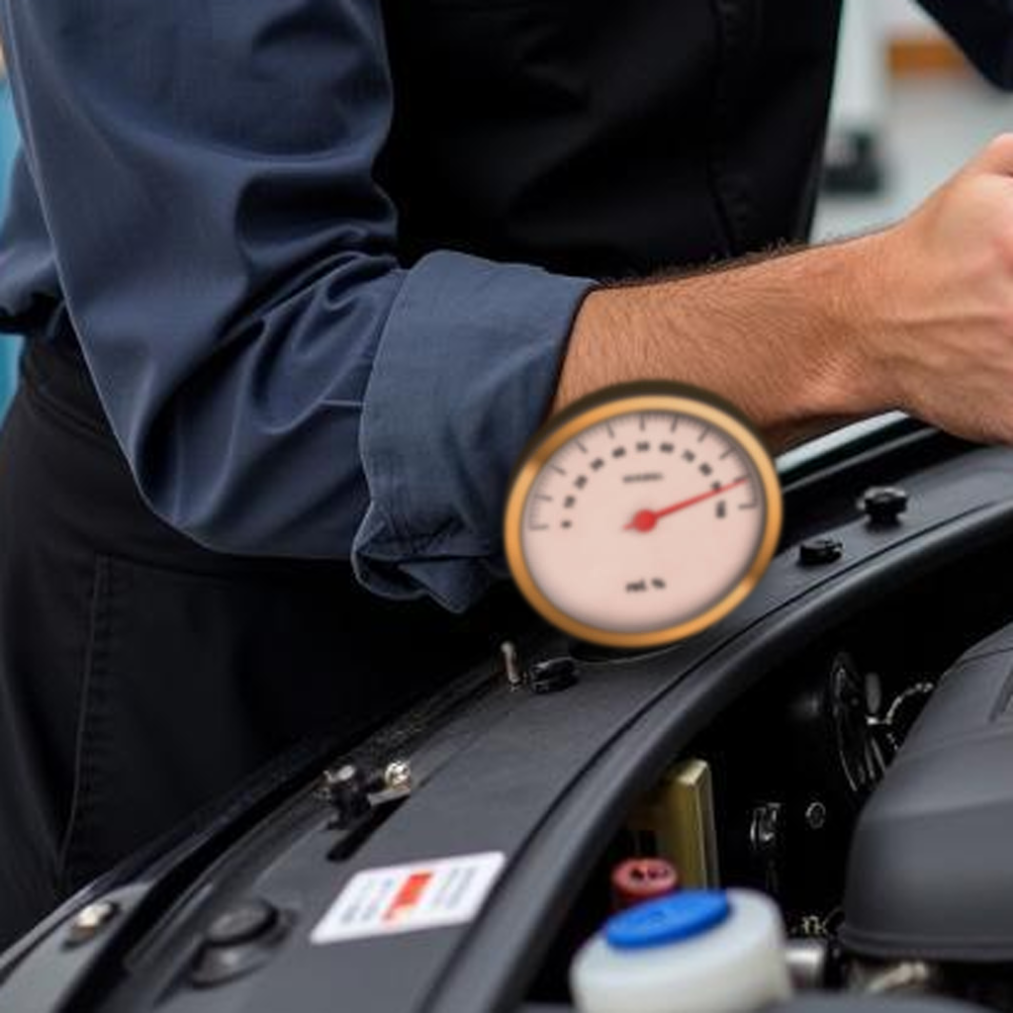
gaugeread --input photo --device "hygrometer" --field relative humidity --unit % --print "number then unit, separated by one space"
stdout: 90 %
